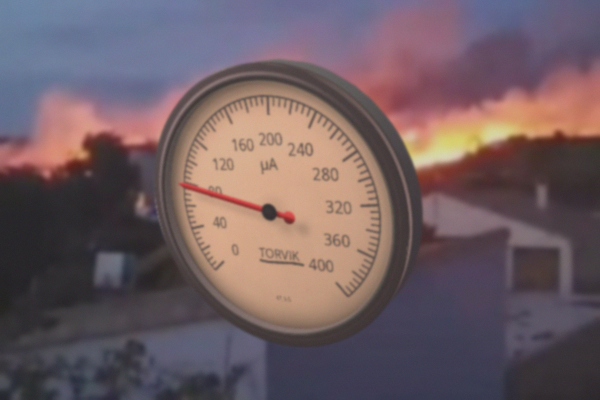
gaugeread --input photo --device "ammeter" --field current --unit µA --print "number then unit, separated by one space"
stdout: 80 µA
